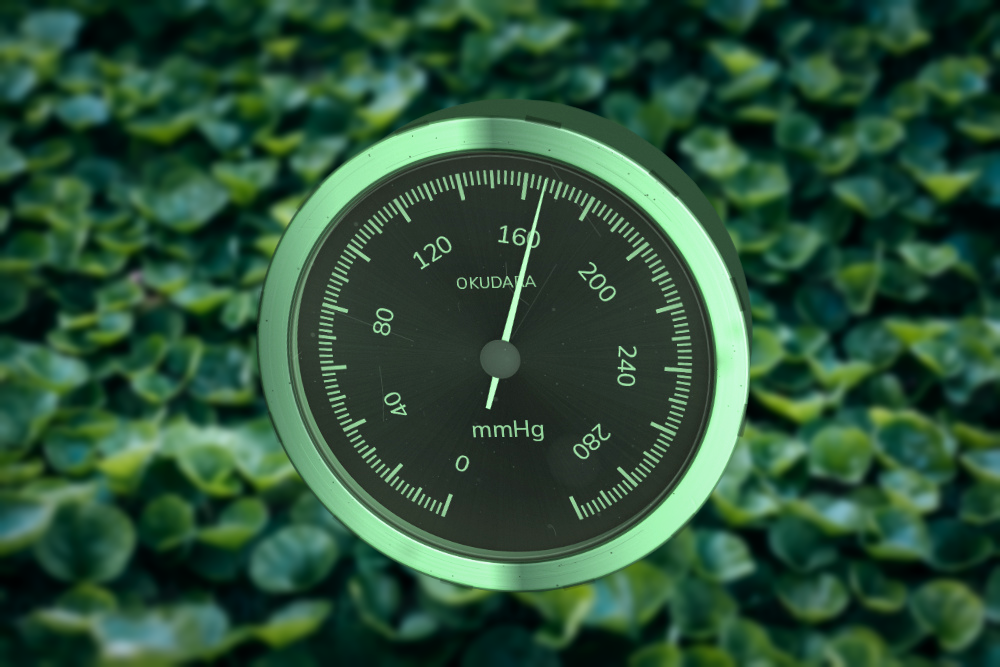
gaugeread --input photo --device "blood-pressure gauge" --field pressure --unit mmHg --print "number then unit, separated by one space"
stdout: 166 mmHg
